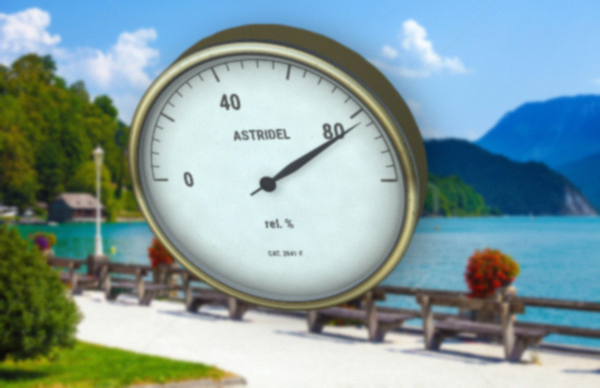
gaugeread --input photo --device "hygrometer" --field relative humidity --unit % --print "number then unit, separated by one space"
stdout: 82 %
